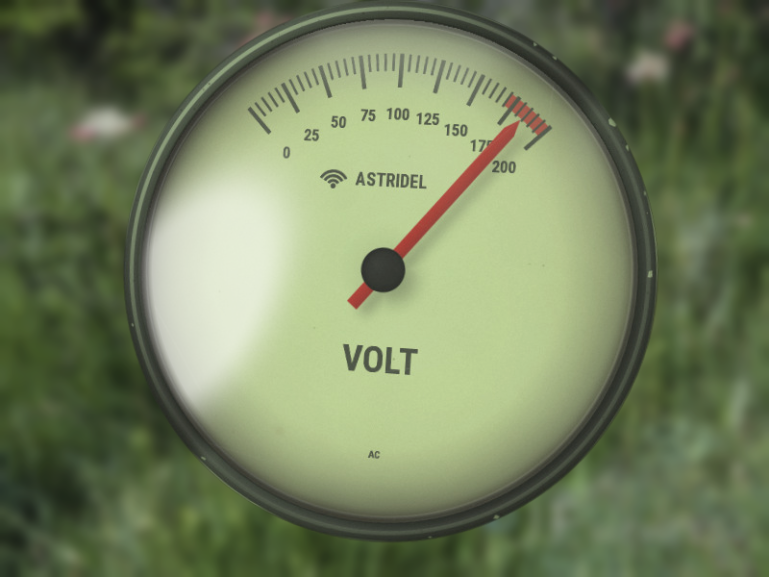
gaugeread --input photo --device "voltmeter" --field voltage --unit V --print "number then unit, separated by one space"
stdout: 185 V
